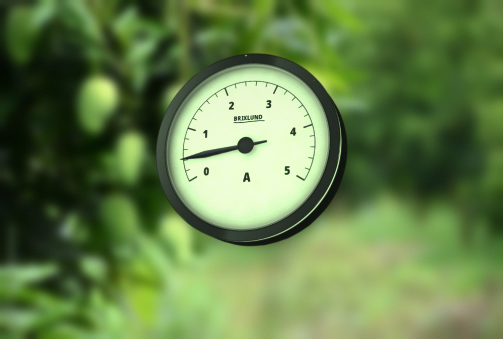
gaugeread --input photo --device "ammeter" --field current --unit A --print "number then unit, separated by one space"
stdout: 0.4 A
